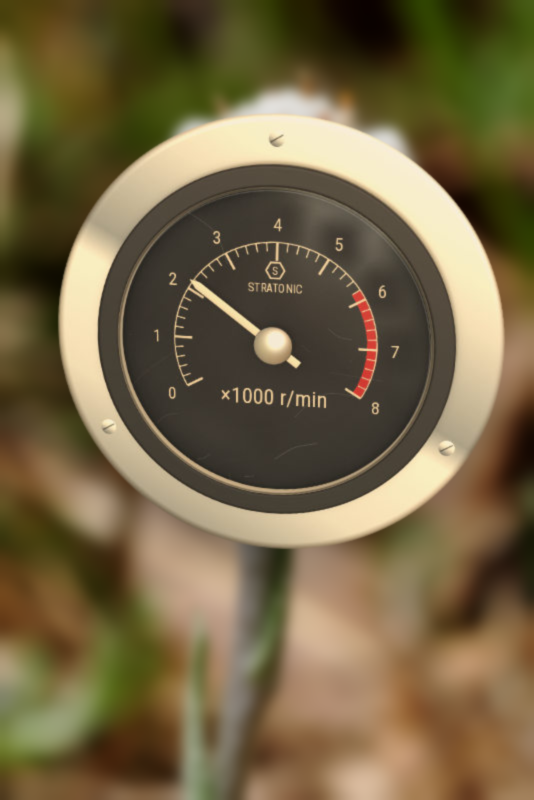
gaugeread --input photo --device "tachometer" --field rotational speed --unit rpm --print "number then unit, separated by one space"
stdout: 2200 rpm
